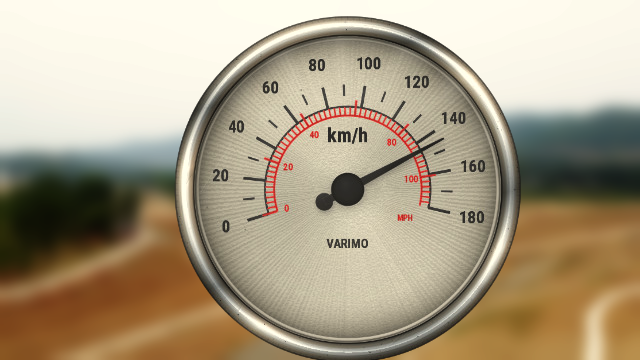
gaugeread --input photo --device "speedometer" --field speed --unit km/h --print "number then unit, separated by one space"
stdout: 145 km/h
